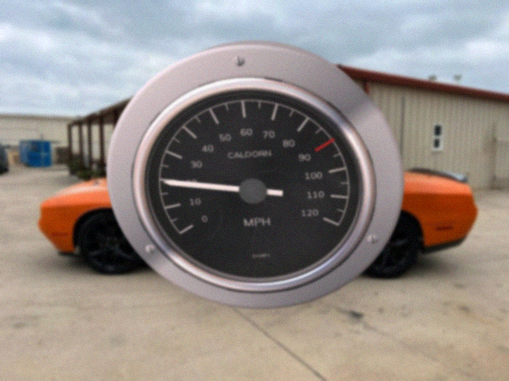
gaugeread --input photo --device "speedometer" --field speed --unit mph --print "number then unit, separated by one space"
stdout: 20 mph
